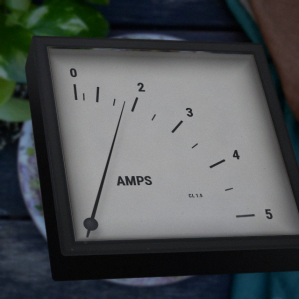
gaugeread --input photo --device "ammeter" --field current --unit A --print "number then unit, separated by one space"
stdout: 1.75 A
